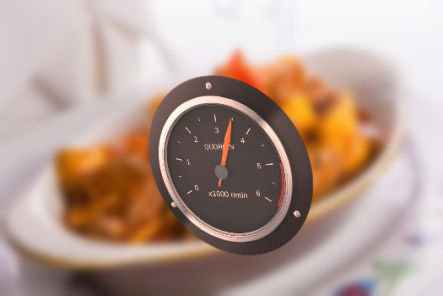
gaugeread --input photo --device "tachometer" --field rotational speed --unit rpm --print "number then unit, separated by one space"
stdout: 3500 rpm
